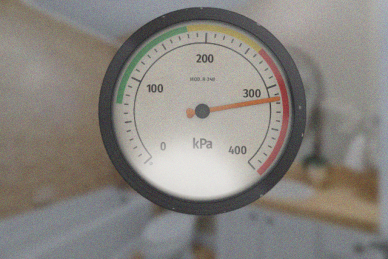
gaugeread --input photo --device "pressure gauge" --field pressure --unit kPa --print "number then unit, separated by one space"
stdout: 315 kPa
